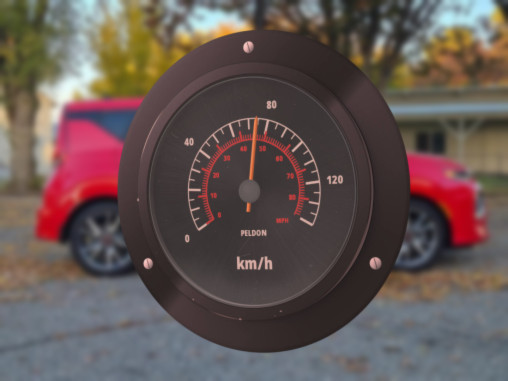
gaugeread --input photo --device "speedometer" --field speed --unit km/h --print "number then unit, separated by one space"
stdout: 75 km/h
